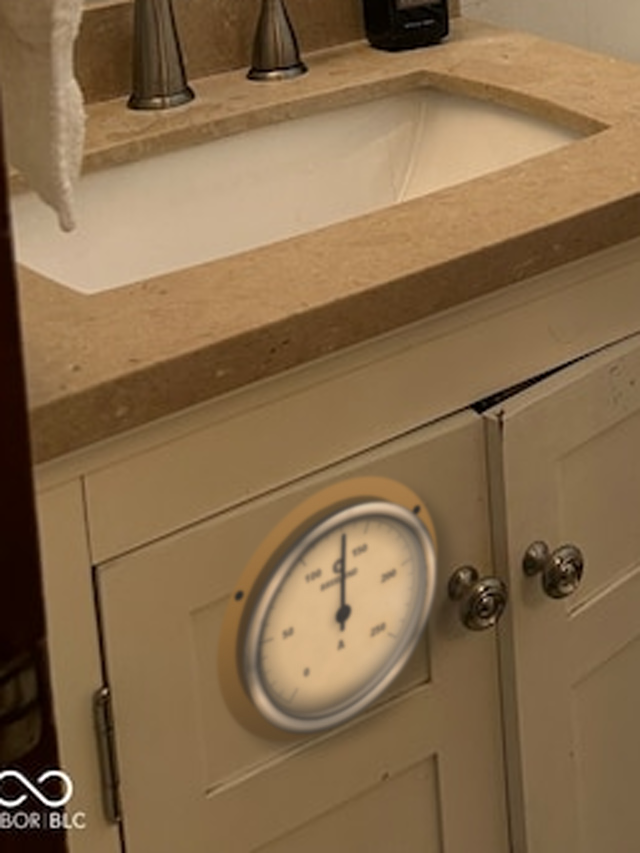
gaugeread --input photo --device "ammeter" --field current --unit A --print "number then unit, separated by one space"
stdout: 130 A
